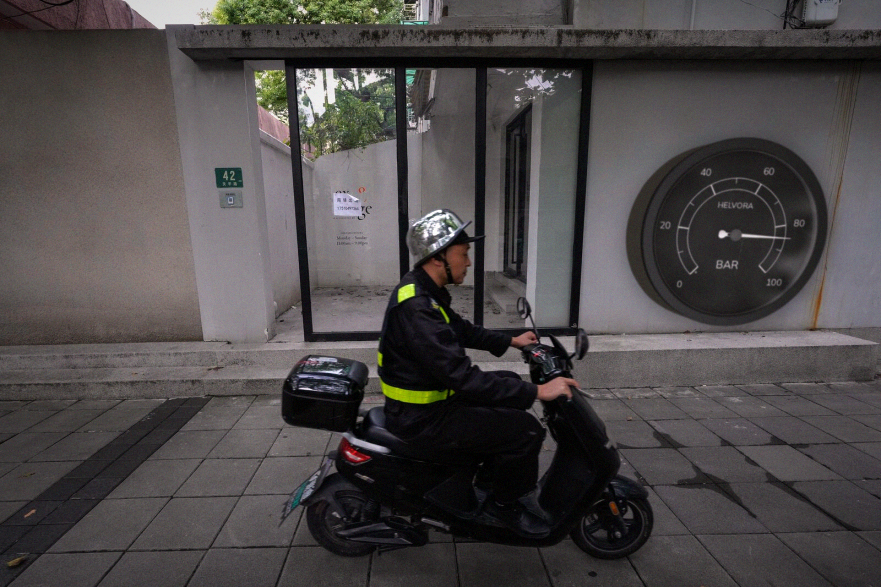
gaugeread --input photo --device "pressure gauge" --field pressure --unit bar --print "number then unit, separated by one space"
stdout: 85 bar
